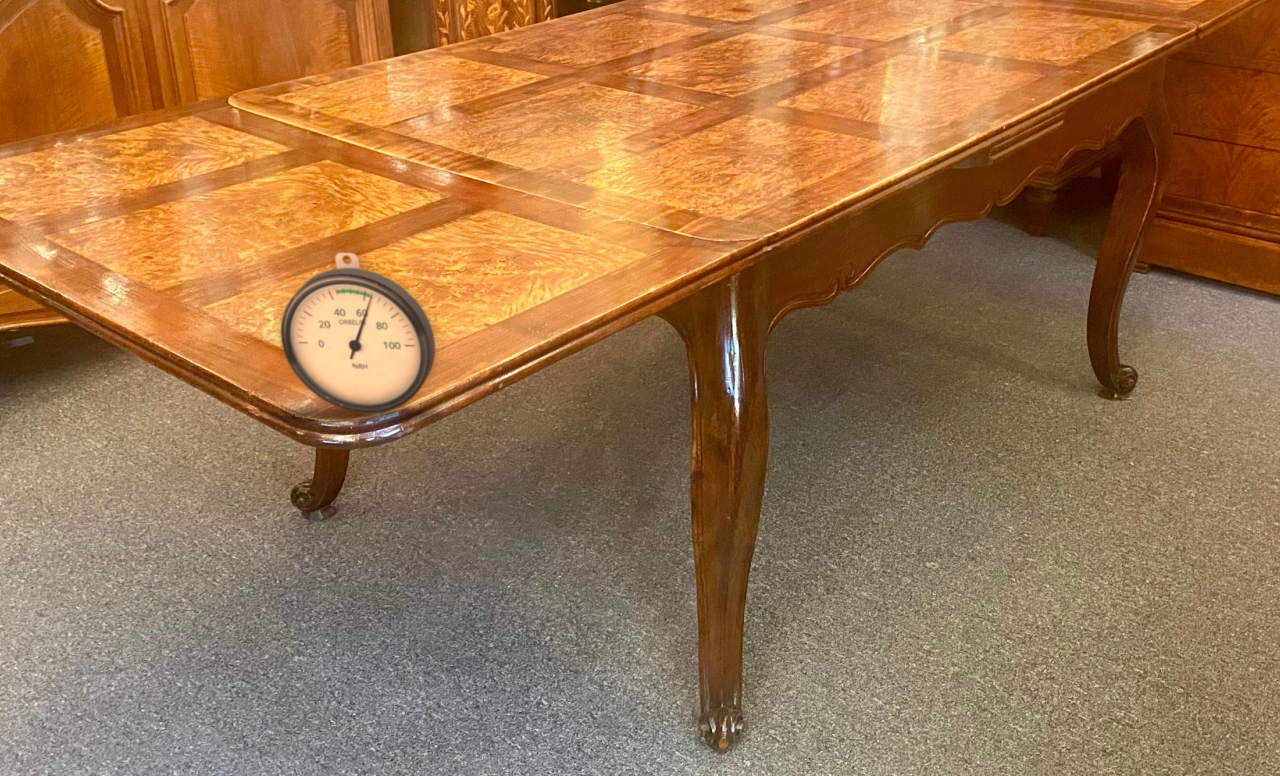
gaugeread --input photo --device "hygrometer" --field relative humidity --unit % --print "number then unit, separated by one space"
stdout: 64 %
